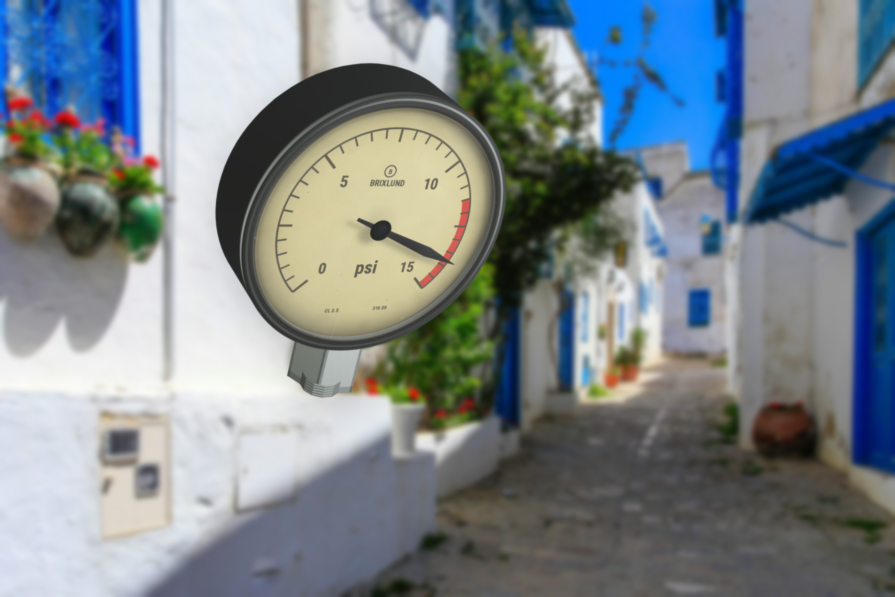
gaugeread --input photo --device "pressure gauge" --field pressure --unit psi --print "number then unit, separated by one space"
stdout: 13.75 psi
